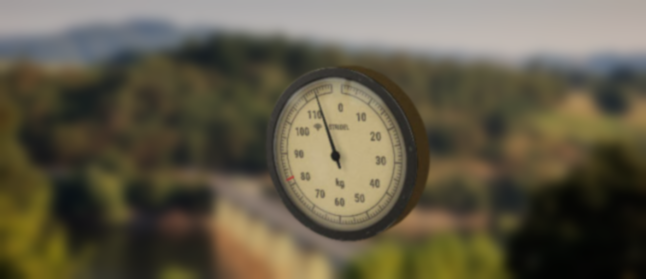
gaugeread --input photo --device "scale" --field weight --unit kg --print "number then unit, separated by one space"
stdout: 115 kg
